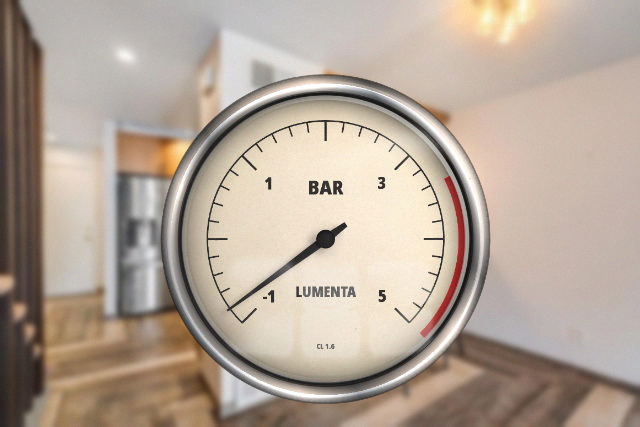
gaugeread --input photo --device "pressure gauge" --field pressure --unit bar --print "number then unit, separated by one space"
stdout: -0.8 bar
